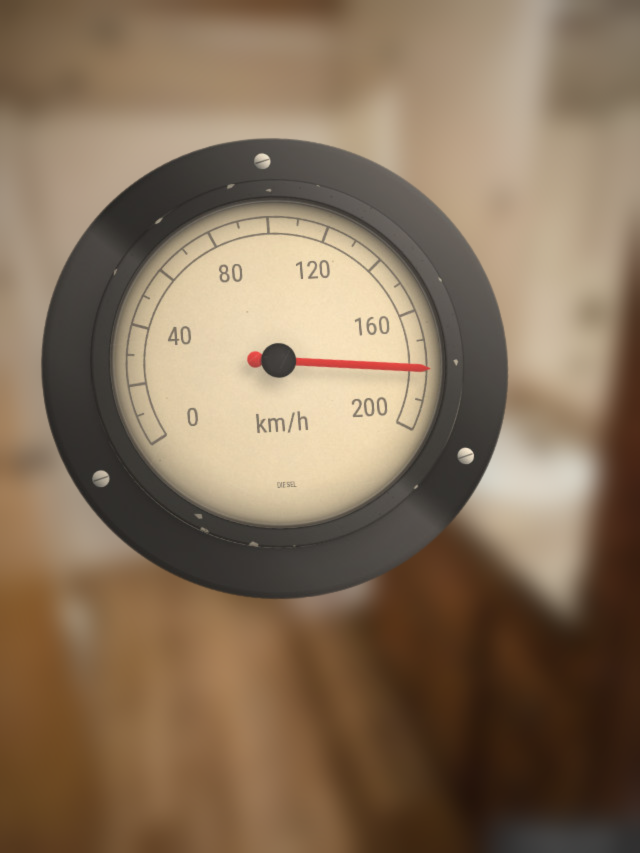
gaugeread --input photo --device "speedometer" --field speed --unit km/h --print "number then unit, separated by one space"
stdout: 180 km/h
